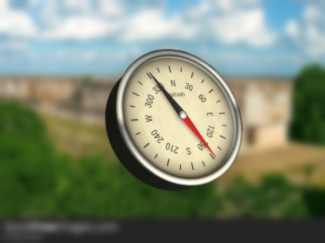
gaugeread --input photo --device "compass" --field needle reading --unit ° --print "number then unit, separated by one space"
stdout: 150 °
